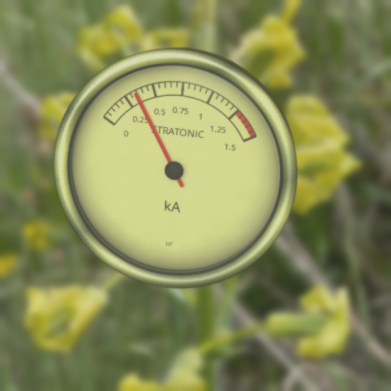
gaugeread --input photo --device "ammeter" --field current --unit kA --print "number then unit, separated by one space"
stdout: 0.35 kA
